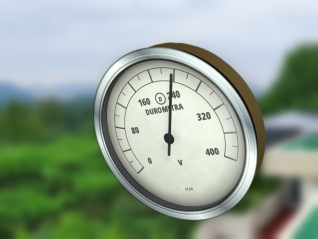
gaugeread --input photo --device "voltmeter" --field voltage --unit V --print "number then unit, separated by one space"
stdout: 240 V
